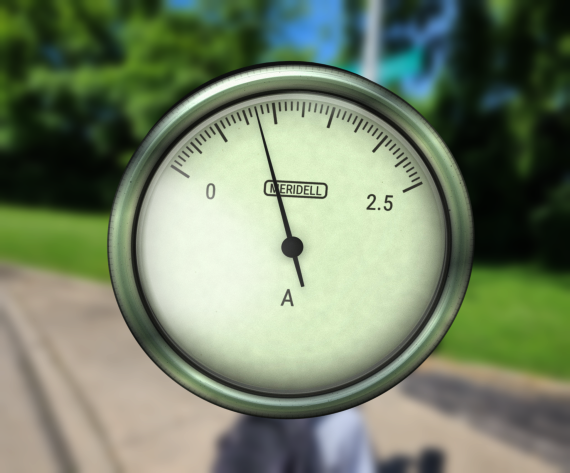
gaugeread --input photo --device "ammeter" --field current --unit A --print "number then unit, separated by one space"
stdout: 0.85 A
